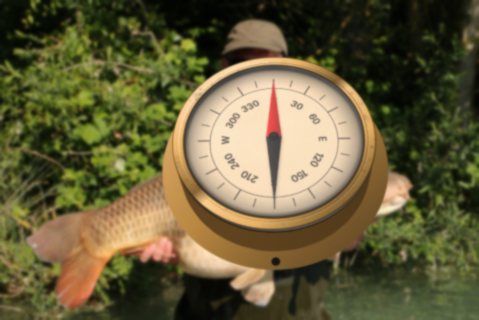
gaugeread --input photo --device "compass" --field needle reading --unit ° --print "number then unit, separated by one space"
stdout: 0 °
